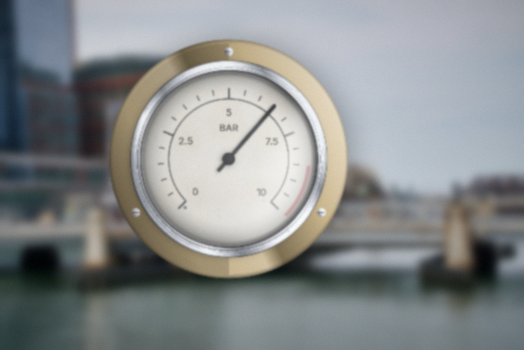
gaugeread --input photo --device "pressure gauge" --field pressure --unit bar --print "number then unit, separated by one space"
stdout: 6.5 bar
